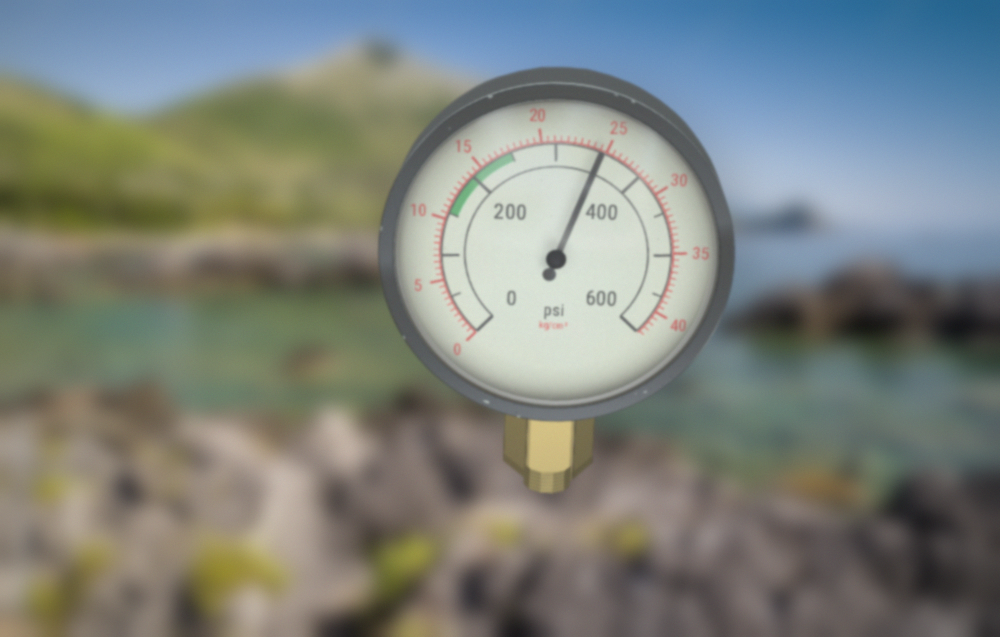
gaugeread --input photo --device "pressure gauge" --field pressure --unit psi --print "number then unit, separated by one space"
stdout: 350 psi
